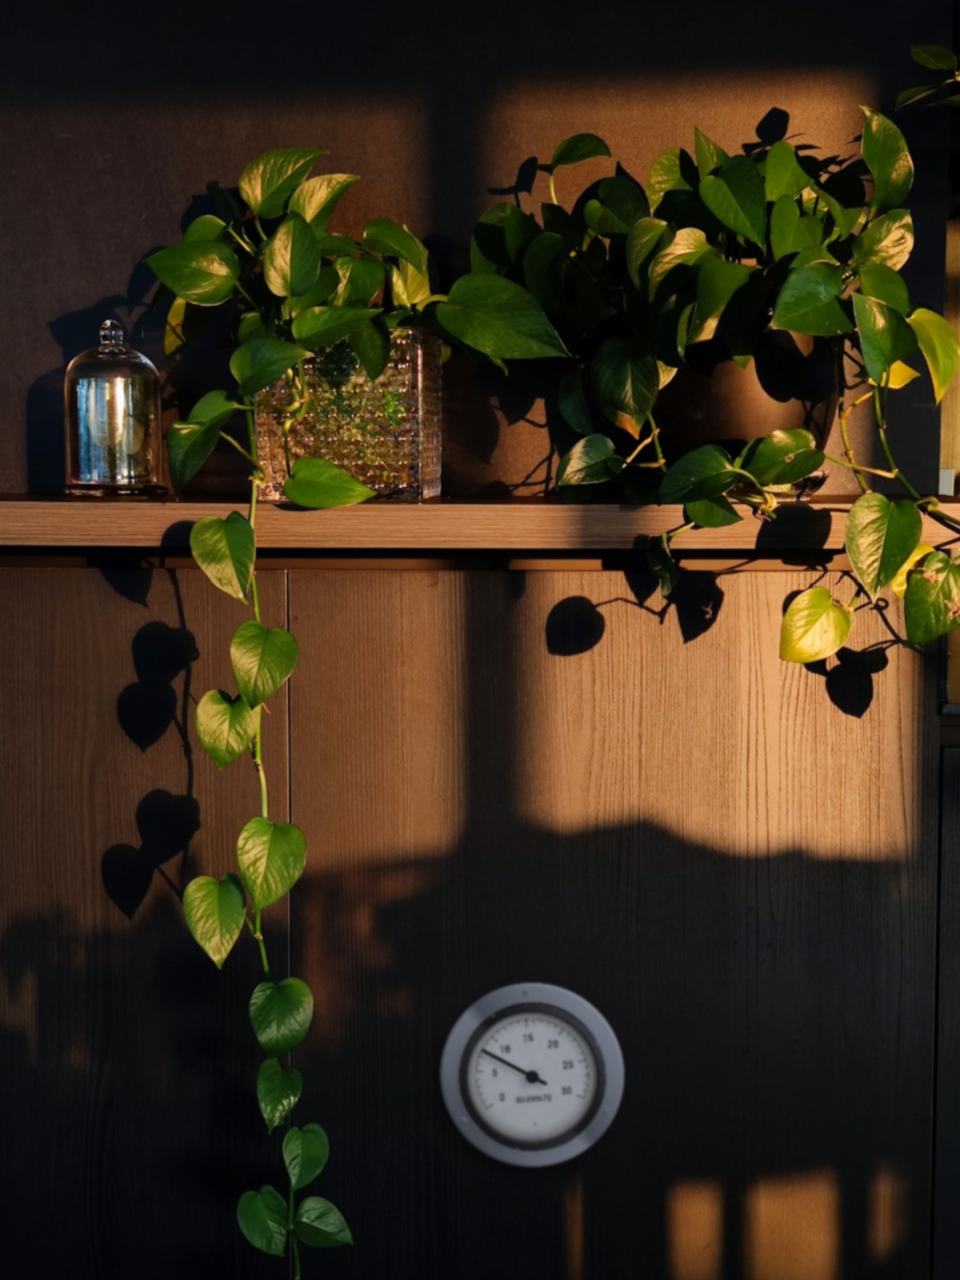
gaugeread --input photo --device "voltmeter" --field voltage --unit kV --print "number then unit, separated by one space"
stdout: 8 kV
